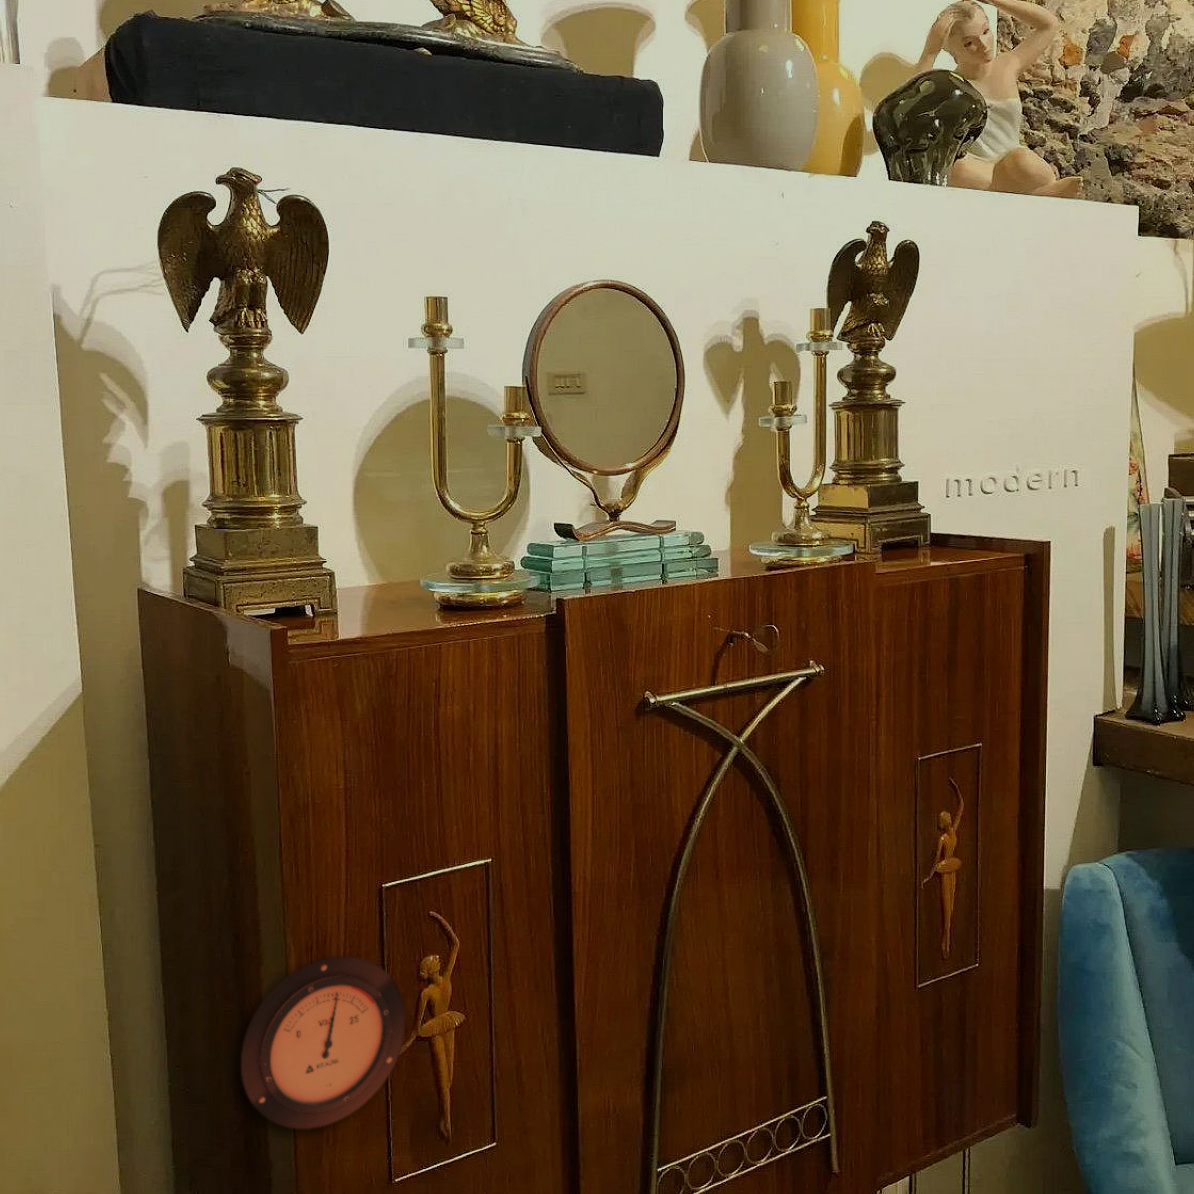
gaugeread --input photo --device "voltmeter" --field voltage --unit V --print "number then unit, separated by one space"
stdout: 15 V
